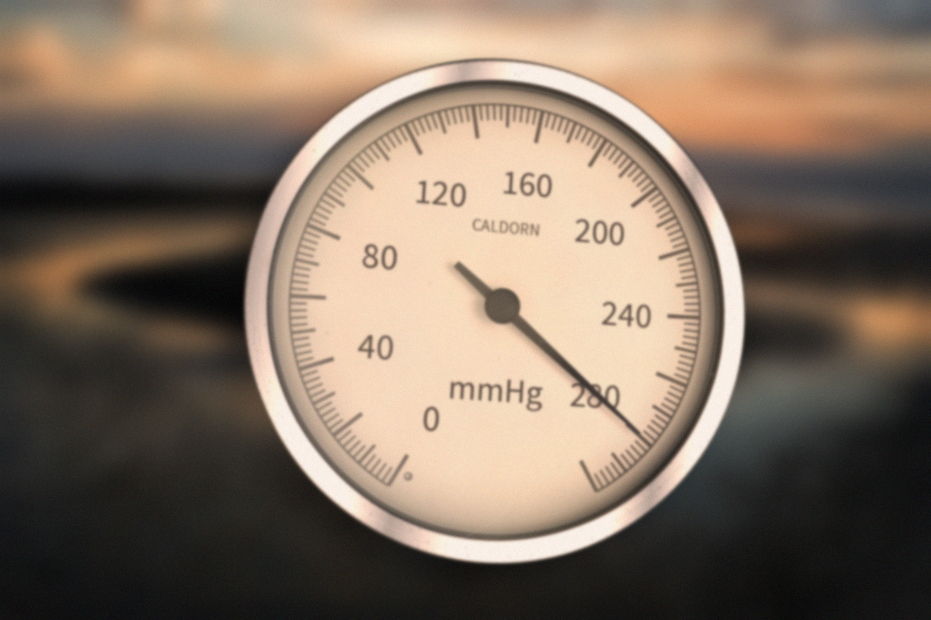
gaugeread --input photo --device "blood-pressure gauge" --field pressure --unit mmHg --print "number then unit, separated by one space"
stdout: 280 mmHg
